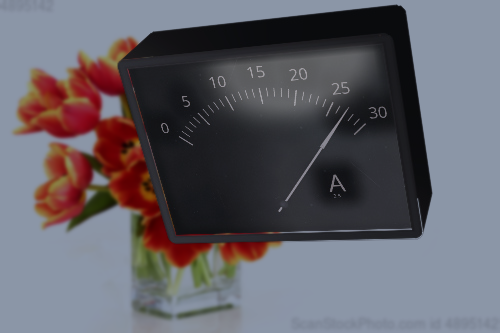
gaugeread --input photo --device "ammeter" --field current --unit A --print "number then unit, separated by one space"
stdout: 27 A
